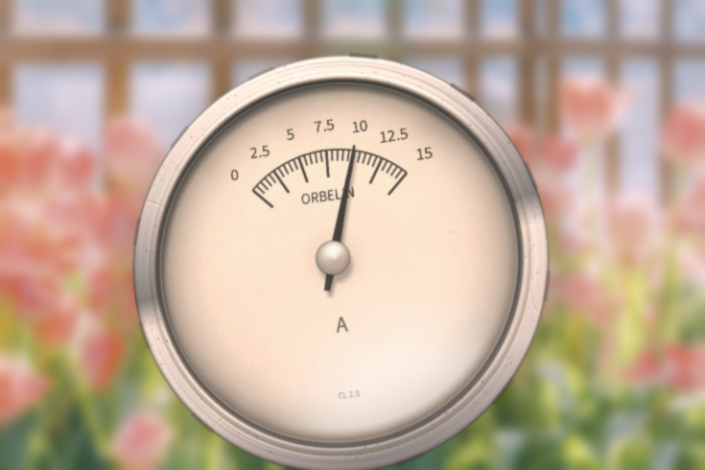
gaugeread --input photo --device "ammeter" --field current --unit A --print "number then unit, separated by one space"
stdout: 10 A
